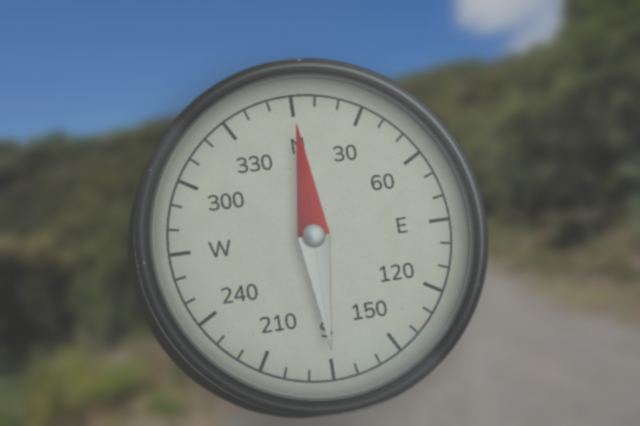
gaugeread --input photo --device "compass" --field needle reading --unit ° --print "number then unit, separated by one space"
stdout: 0 °
